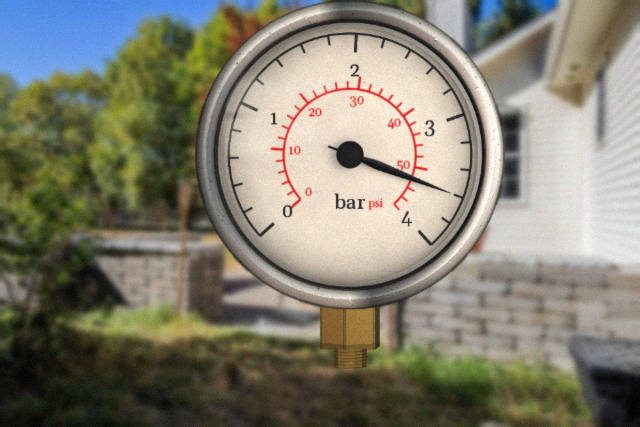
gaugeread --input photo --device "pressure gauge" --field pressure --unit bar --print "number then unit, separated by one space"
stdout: 3.6 bar
